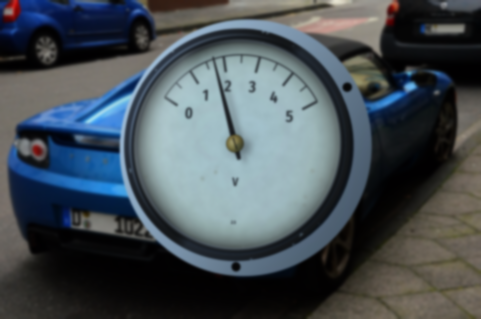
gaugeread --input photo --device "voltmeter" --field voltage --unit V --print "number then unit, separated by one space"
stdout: 1.75 V
